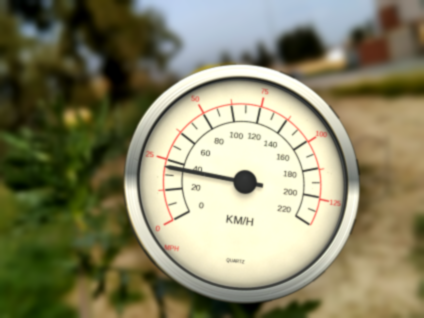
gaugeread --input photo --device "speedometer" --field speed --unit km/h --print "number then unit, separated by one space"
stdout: 35 km/h
